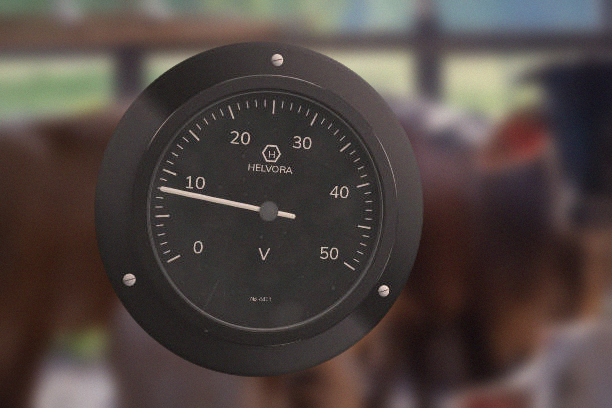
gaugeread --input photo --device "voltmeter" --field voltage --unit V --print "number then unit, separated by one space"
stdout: 8 V
